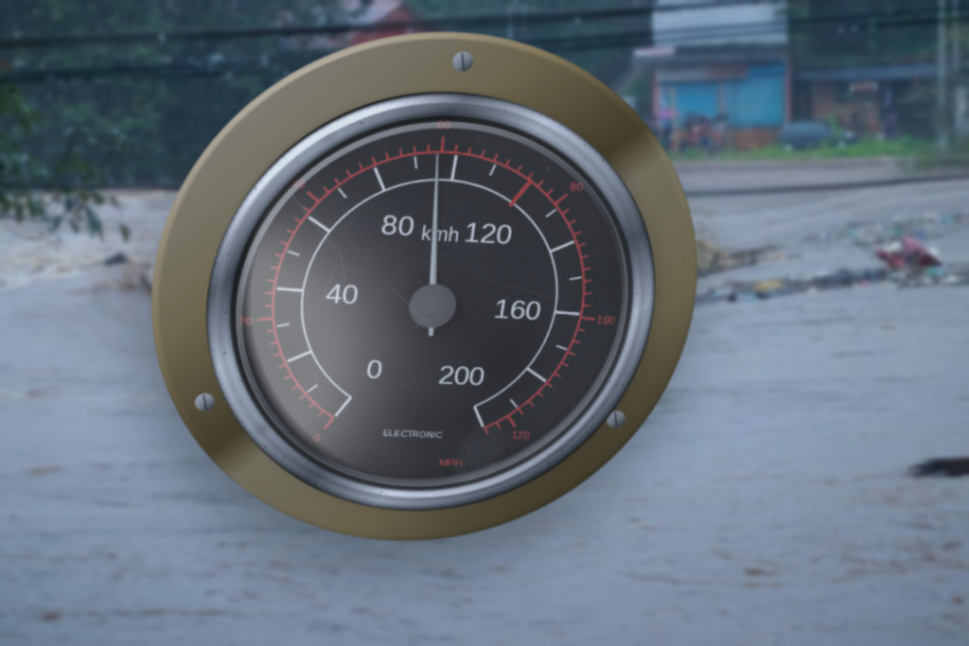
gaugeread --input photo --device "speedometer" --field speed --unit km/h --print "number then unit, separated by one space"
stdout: 95 km/h
